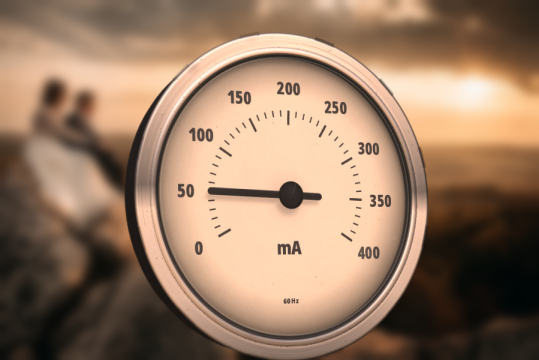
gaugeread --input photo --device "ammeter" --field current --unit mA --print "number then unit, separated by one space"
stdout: 50 mA
